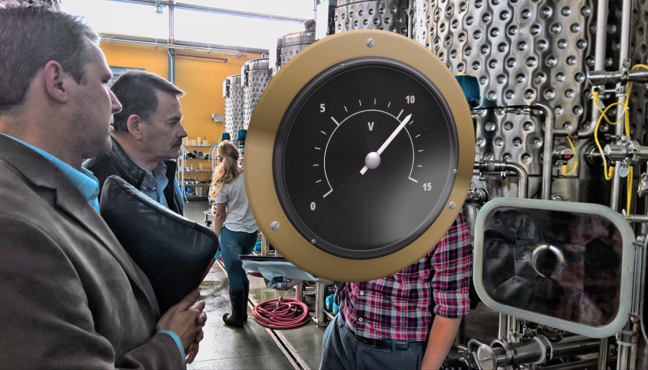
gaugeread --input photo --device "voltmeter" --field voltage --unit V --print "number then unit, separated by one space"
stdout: 10.5 V
